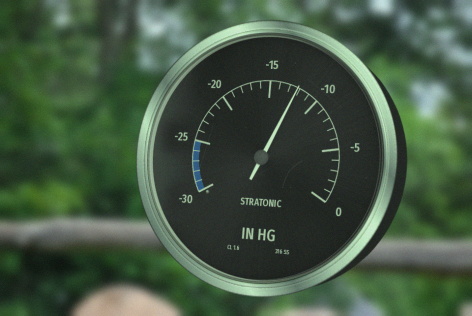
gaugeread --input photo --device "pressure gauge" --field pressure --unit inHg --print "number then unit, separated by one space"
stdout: -12 inHg
